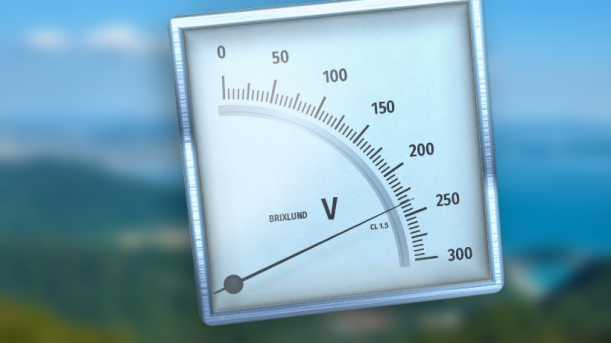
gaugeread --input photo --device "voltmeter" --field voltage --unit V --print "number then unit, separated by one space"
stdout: 235 V
